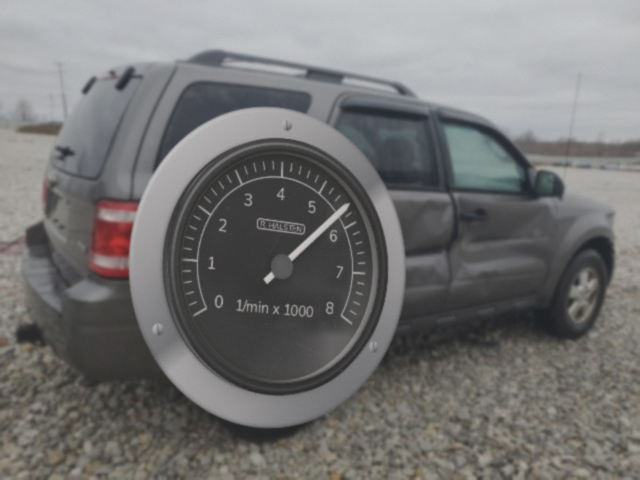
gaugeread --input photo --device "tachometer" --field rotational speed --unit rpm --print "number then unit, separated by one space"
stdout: 5600 rpm
